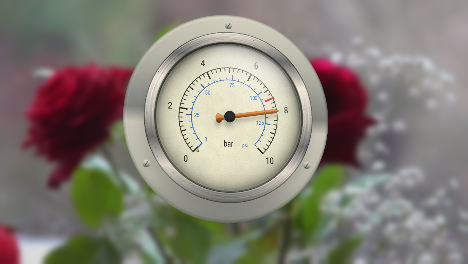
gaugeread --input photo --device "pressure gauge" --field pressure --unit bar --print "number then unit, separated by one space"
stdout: 8 bar
